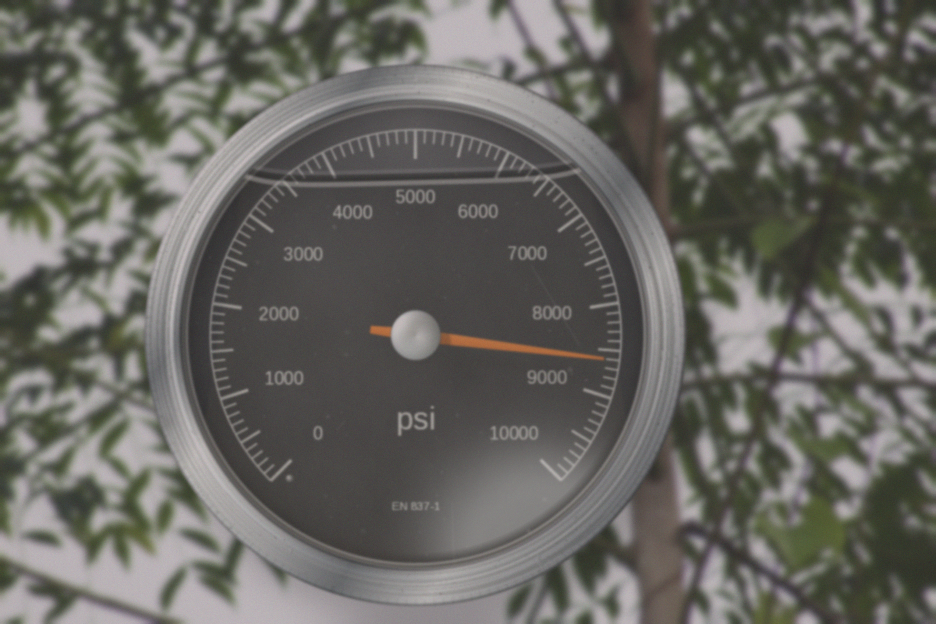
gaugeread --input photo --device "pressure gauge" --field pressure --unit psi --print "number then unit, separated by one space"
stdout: 8600 psi
